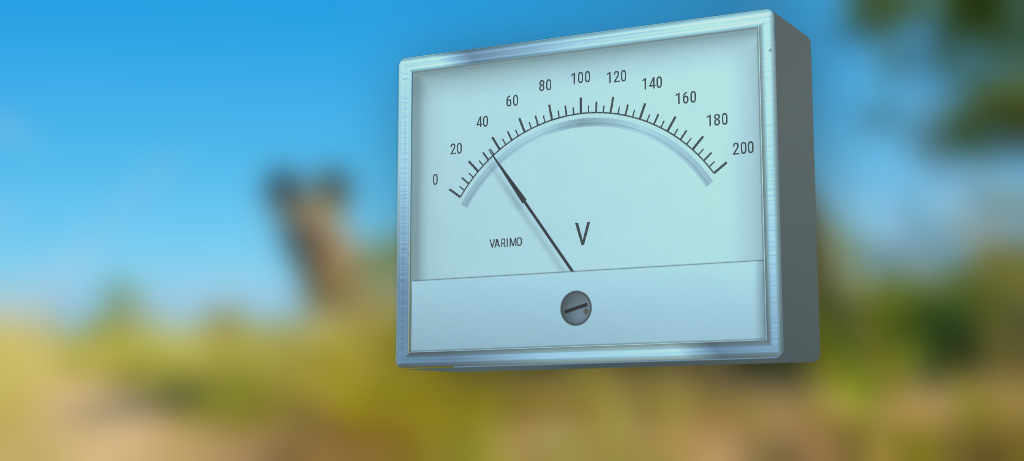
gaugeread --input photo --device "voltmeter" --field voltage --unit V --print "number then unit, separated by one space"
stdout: 35 V
